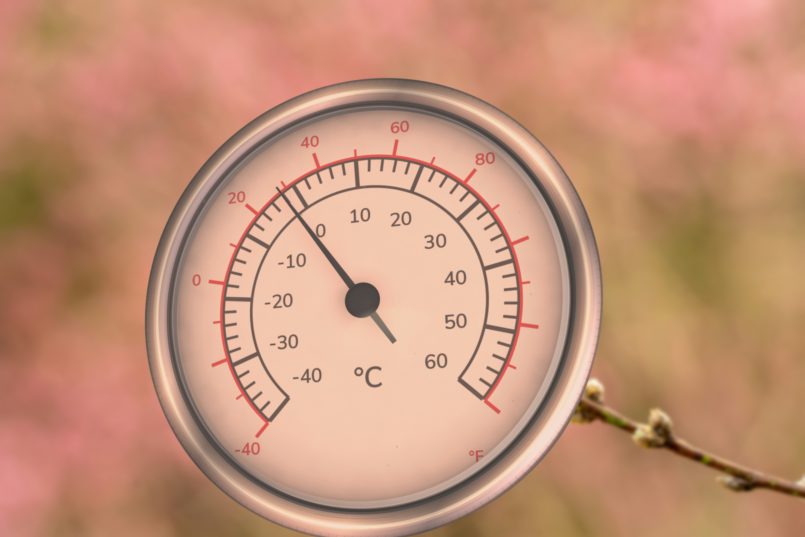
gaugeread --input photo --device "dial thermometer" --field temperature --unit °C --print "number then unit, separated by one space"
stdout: -2 °C
